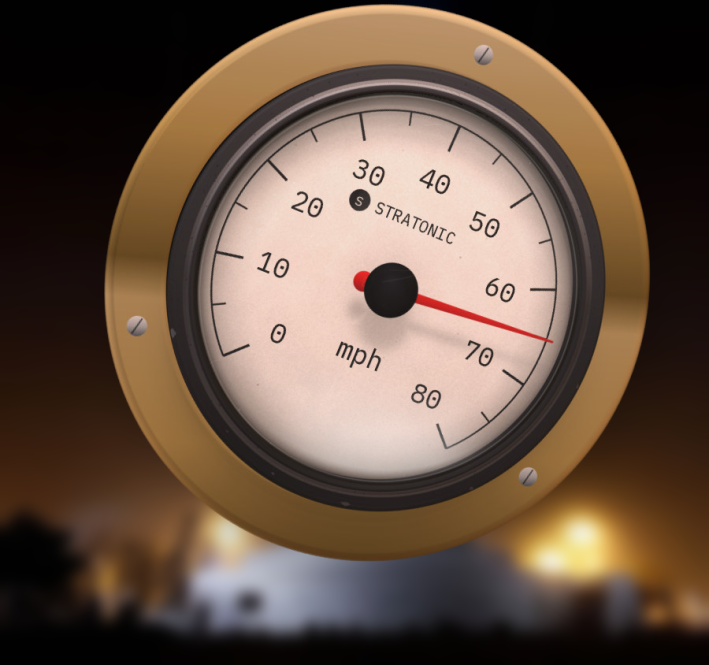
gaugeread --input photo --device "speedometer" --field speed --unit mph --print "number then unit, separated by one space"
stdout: 65 mph
